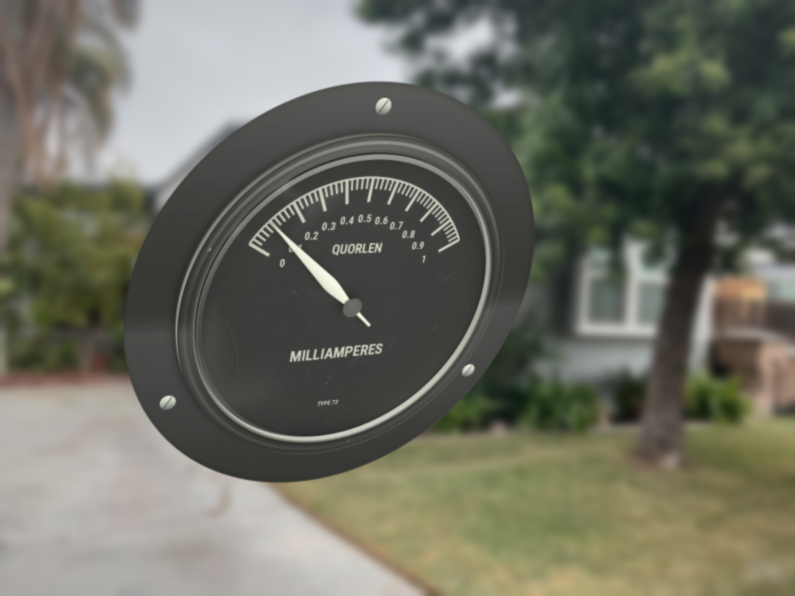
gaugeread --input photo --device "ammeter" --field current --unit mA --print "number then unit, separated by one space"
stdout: 0.1 mA
